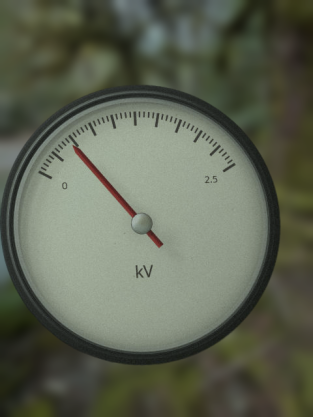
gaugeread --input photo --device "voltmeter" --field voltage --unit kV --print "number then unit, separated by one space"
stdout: 0.45 kV
